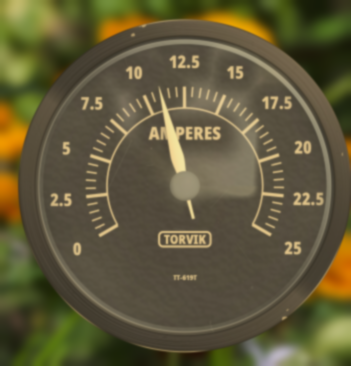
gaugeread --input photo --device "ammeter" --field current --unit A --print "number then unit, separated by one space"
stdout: 11 A
